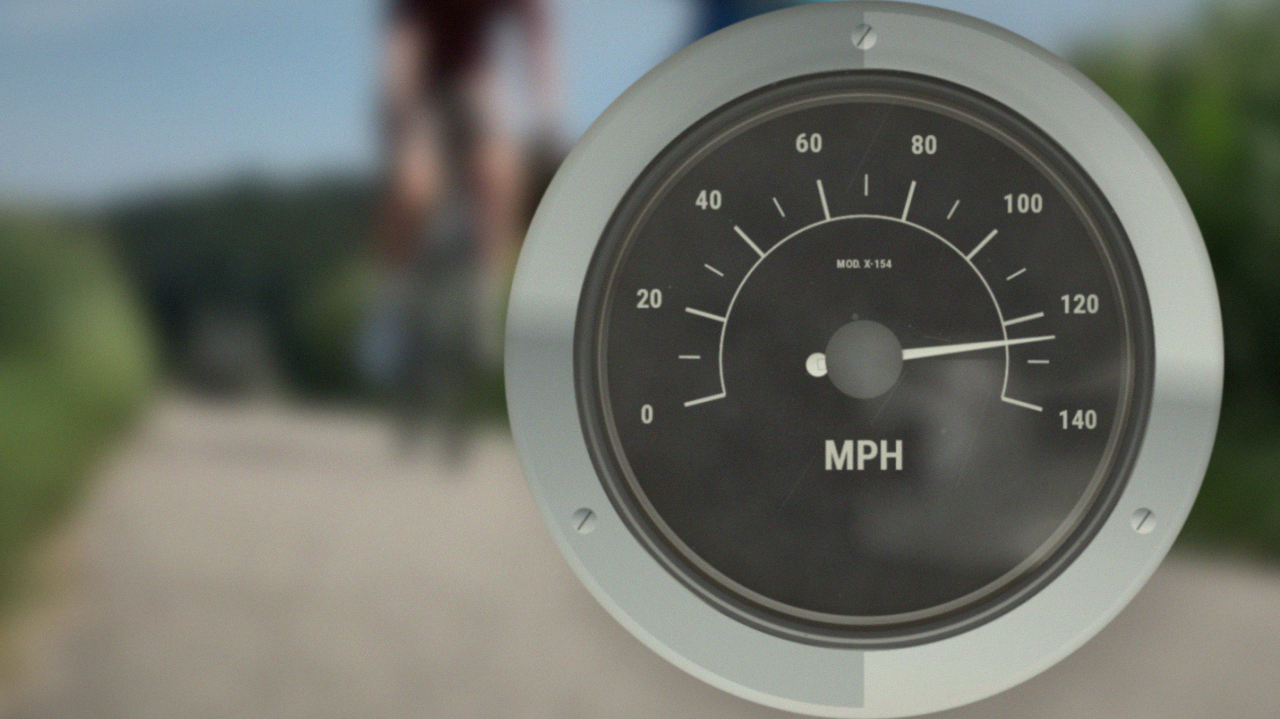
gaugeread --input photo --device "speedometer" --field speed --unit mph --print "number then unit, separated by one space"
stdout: 125 mph
